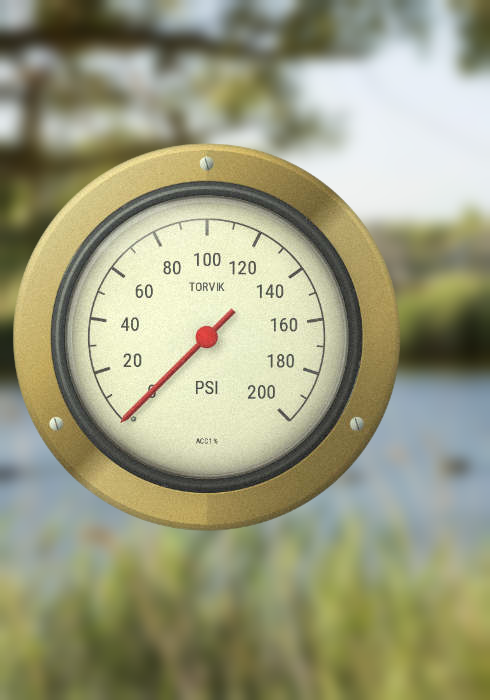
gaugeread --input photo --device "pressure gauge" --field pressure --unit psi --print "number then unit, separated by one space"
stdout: 0 psi
